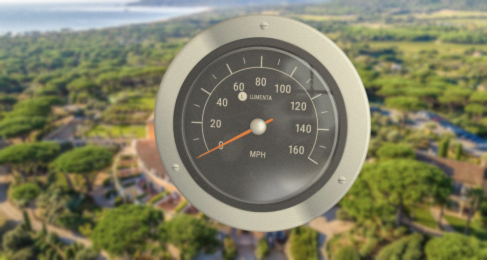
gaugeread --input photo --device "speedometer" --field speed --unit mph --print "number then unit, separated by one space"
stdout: 0 mph
